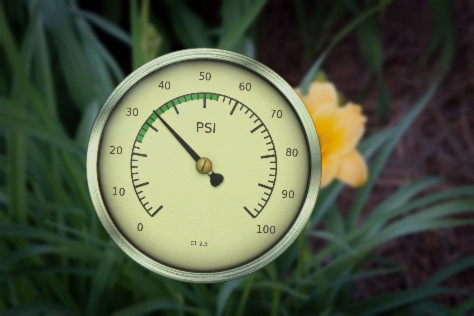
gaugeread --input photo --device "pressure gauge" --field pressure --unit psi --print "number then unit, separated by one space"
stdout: 34 psi
